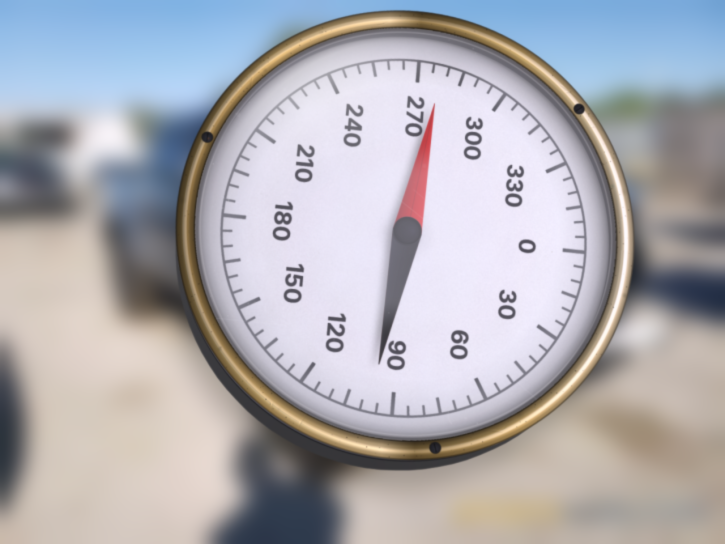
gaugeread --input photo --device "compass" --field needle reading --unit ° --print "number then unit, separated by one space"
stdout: 277.5 °
